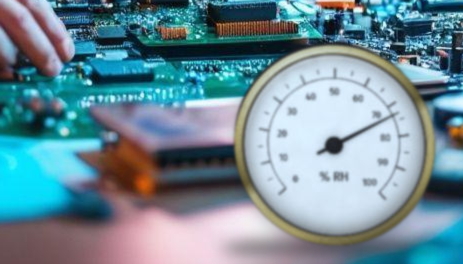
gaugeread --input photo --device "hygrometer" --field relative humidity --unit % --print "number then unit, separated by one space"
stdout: 72.5 %
